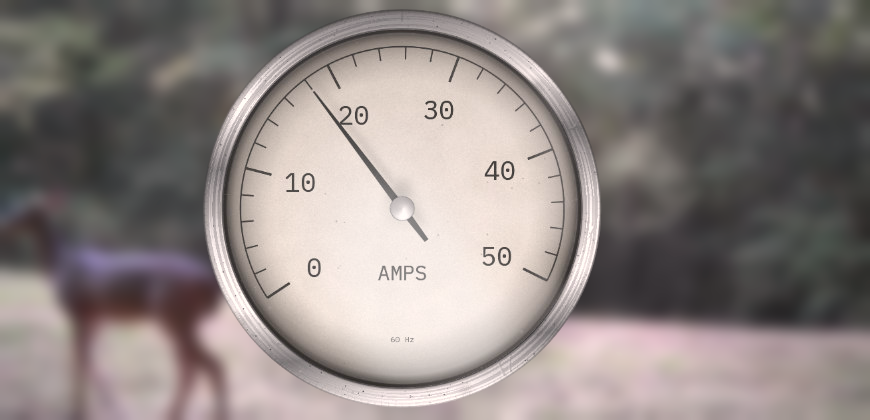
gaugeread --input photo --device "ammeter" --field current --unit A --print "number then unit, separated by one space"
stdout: 18 A
